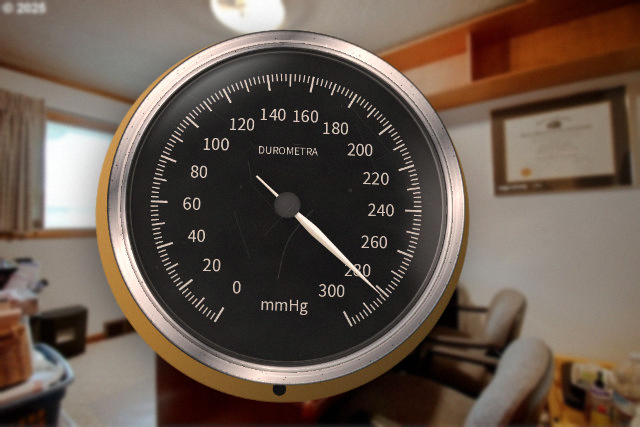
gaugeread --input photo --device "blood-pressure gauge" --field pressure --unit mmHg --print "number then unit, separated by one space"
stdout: 282 mmHg
